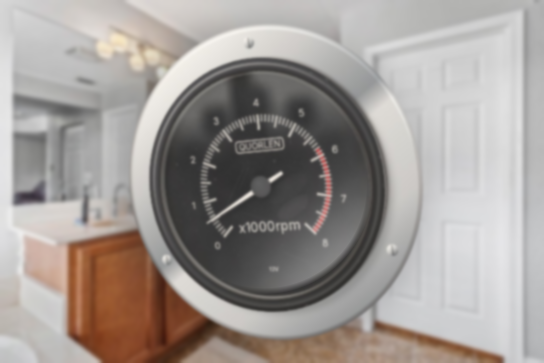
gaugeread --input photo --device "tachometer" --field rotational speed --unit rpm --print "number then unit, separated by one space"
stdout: 500 rpm
